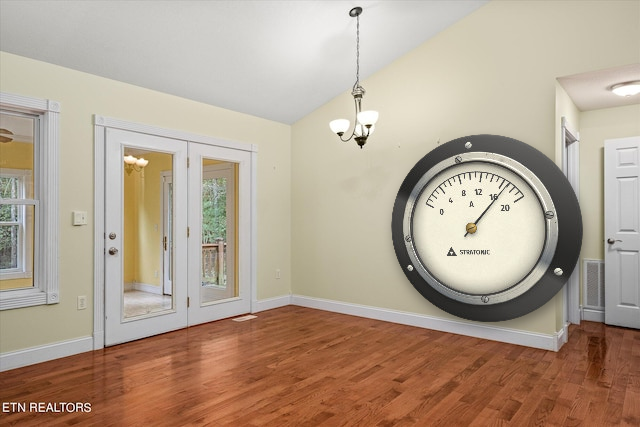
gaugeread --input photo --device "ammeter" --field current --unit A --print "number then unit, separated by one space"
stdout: 17 A
